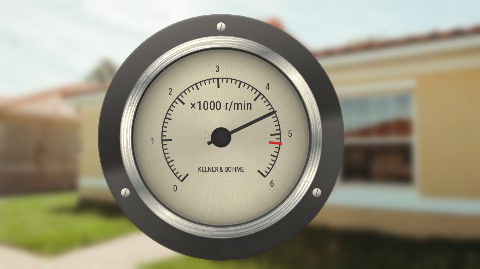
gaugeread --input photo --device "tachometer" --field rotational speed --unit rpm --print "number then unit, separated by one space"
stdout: 4500 rpm
